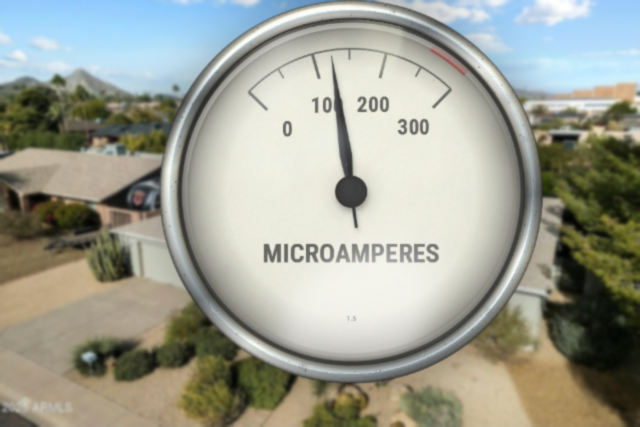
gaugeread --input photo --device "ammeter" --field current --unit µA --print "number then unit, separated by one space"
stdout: 125 µA
